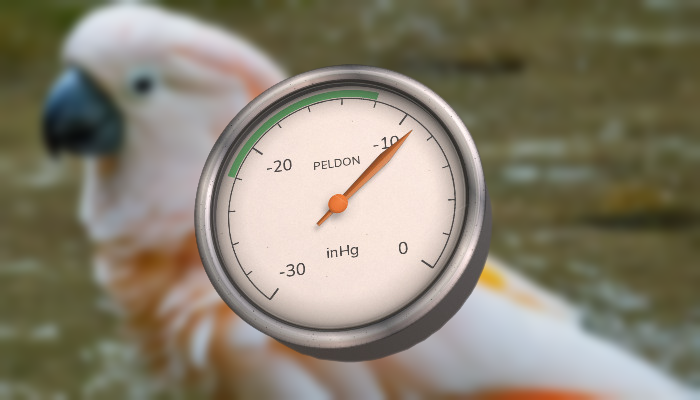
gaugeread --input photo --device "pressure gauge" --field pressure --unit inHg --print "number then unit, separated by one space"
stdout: -9 inHg
